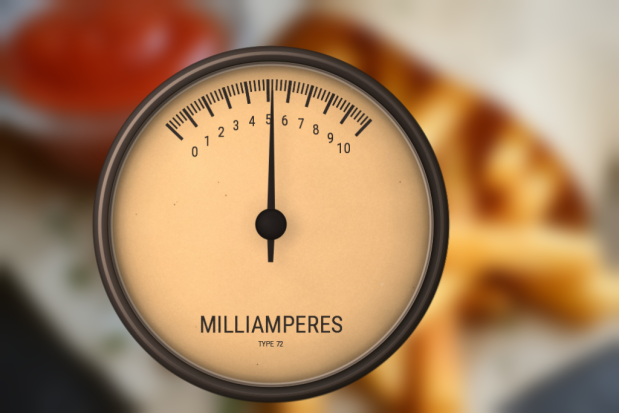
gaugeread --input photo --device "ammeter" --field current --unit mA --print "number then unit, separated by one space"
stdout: 5.2 mA
